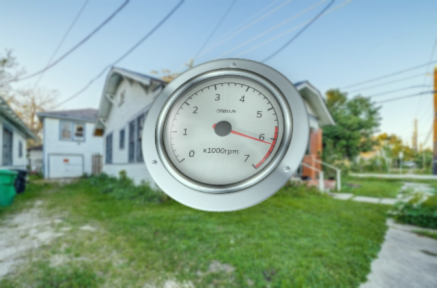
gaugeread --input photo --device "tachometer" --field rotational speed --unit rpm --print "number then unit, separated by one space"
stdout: 6200 rpm
